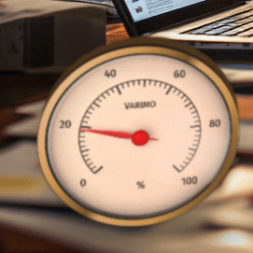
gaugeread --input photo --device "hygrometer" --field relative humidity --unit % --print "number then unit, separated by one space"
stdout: 20 %
